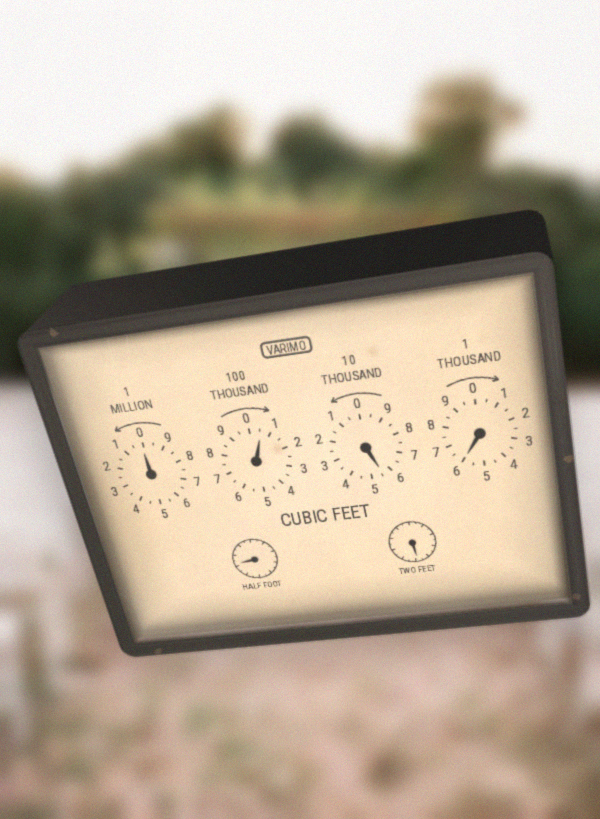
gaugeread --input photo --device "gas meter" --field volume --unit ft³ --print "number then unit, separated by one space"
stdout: 5600 ft³
